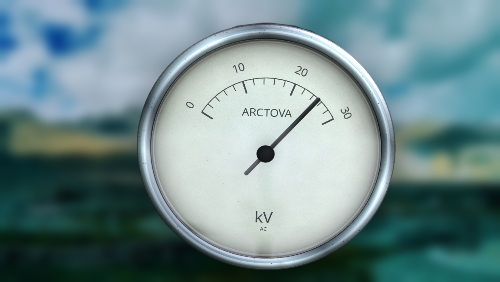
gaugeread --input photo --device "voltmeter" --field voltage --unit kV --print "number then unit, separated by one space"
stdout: 25 kV
